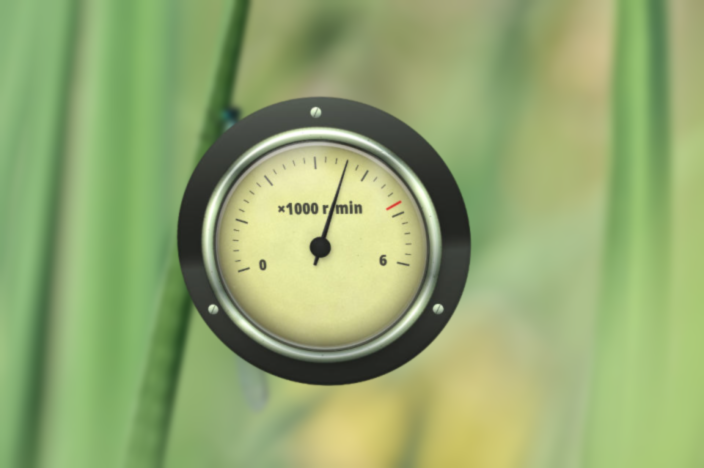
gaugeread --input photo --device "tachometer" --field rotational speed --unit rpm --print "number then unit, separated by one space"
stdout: 3600 rpm
